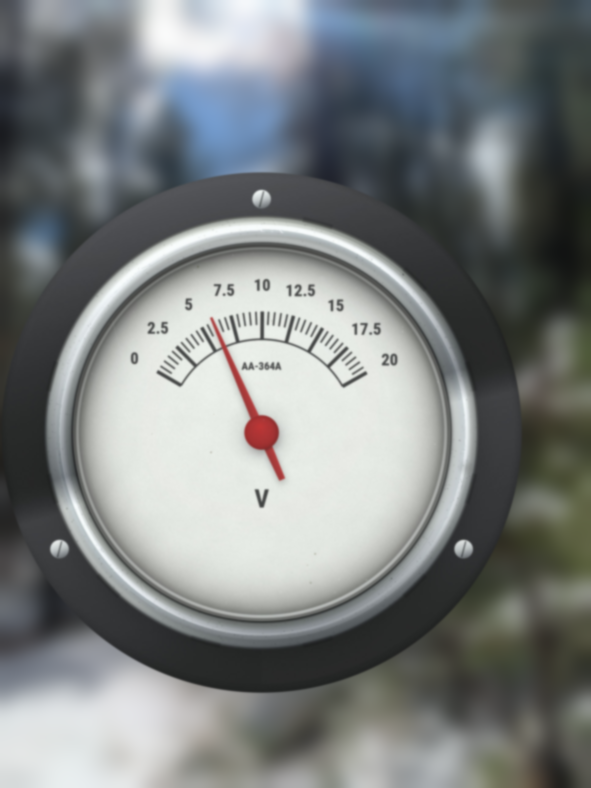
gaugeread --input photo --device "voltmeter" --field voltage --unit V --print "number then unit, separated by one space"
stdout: 6 V
